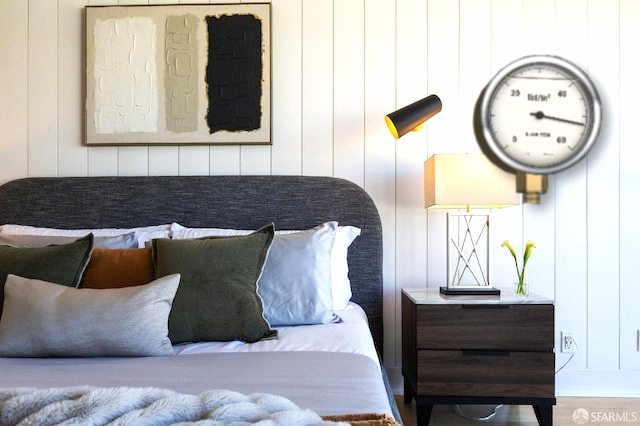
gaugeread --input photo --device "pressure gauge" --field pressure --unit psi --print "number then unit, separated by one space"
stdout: 52.5 psi
